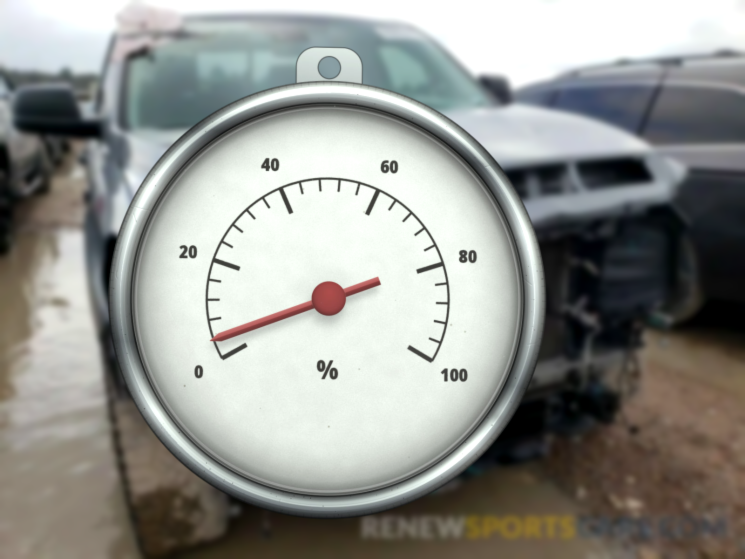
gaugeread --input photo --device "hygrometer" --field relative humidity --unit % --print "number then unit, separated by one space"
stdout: 4 %
